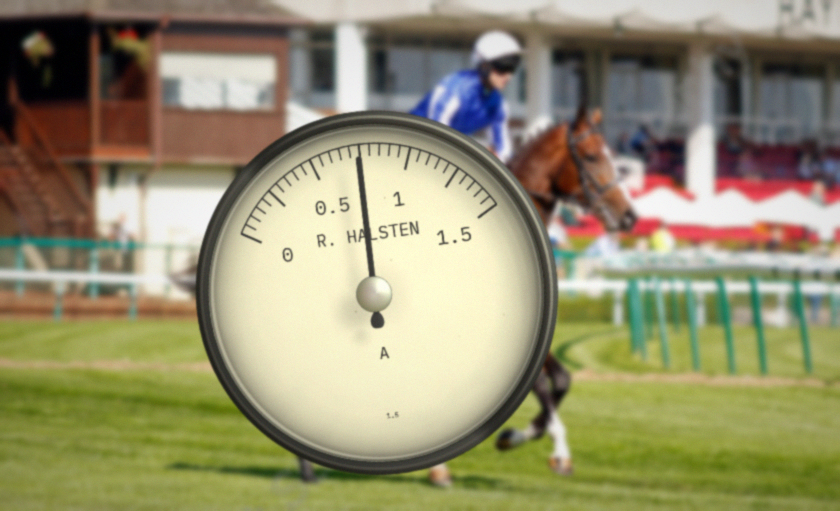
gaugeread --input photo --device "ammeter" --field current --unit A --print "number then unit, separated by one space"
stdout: 0.75 A
